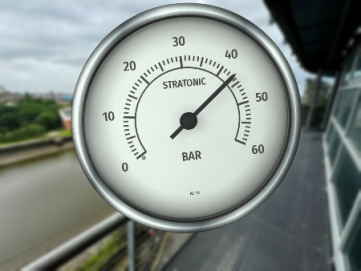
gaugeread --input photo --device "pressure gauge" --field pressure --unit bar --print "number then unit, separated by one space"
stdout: 43 bar
